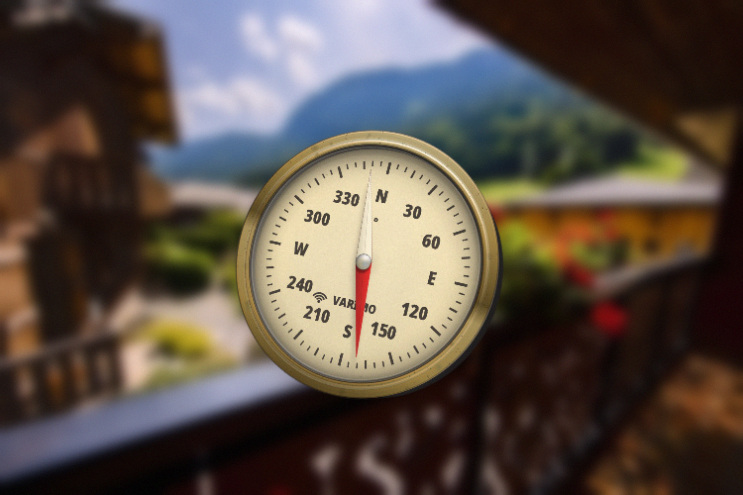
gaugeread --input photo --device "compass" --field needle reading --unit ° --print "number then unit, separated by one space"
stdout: 170 °
